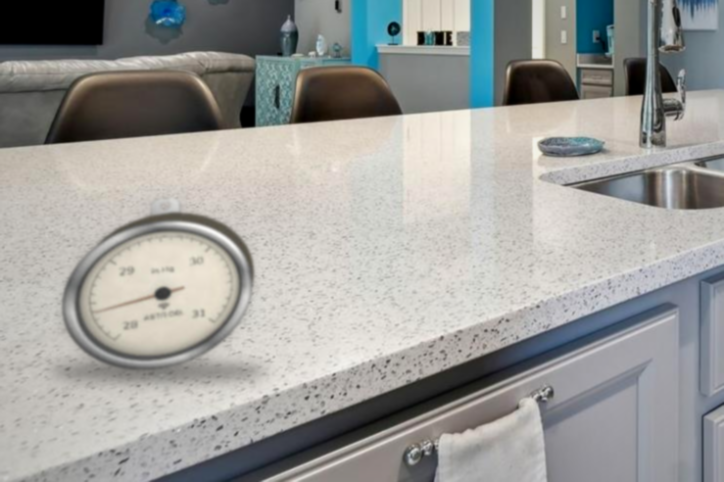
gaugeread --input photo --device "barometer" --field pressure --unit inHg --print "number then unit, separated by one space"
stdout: 28.4 inHg
